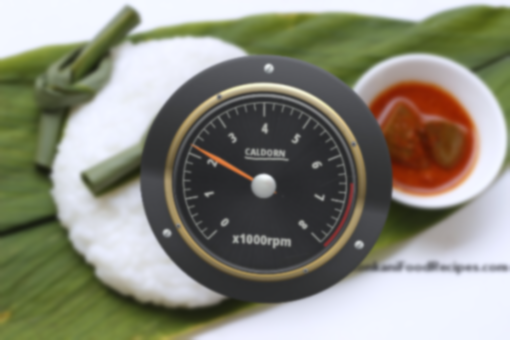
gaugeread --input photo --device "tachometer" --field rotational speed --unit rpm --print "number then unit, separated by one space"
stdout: 2200 rpm
